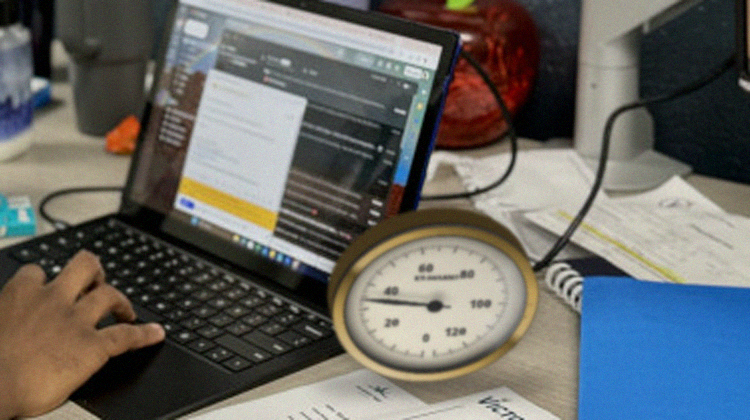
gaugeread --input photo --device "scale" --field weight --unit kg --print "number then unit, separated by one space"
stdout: 35 kg
